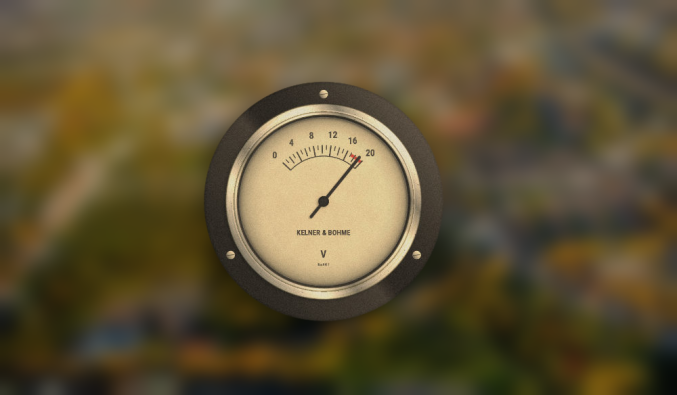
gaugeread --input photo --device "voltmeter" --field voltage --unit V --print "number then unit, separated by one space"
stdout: 19 V
